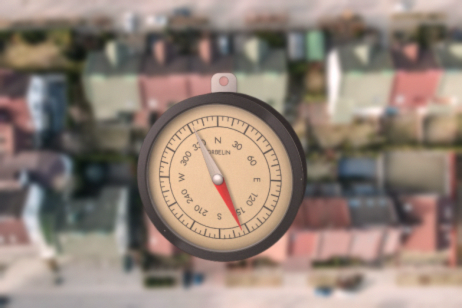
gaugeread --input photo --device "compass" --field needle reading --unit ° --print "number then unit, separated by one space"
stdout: 155 °
